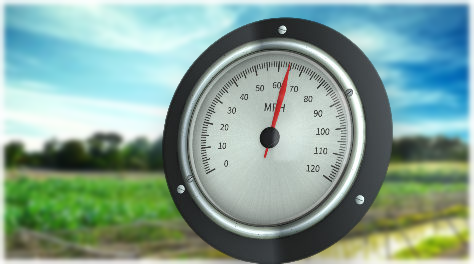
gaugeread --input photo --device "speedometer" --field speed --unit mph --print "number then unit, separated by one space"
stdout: 65 mph
